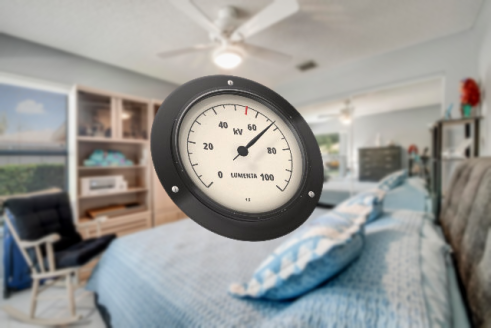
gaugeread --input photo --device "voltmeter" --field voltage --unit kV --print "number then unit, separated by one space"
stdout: 67.5 kV
